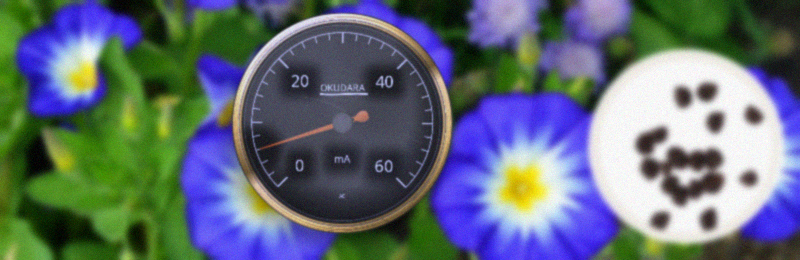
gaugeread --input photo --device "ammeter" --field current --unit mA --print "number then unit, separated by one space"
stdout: 6 mA
